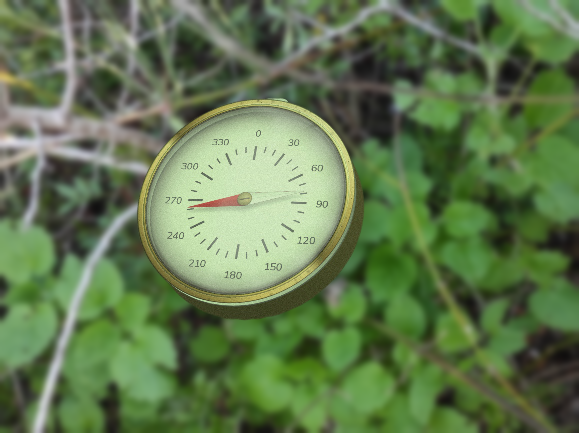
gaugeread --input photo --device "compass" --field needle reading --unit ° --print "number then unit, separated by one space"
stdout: 260 °
